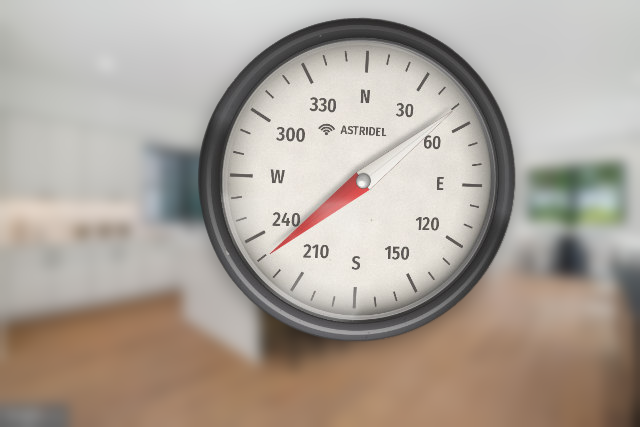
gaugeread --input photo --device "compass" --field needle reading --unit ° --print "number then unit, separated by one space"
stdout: 230 °
